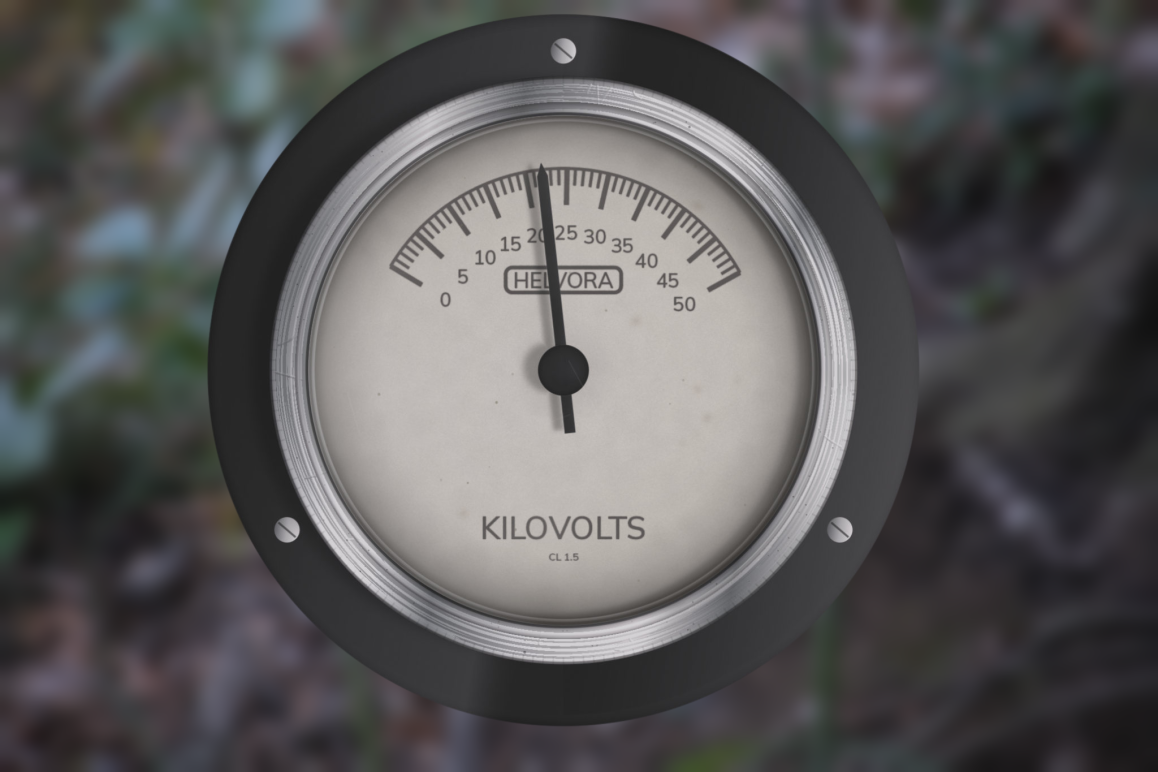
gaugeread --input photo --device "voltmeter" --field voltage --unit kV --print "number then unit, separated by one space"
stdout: 22 kV
